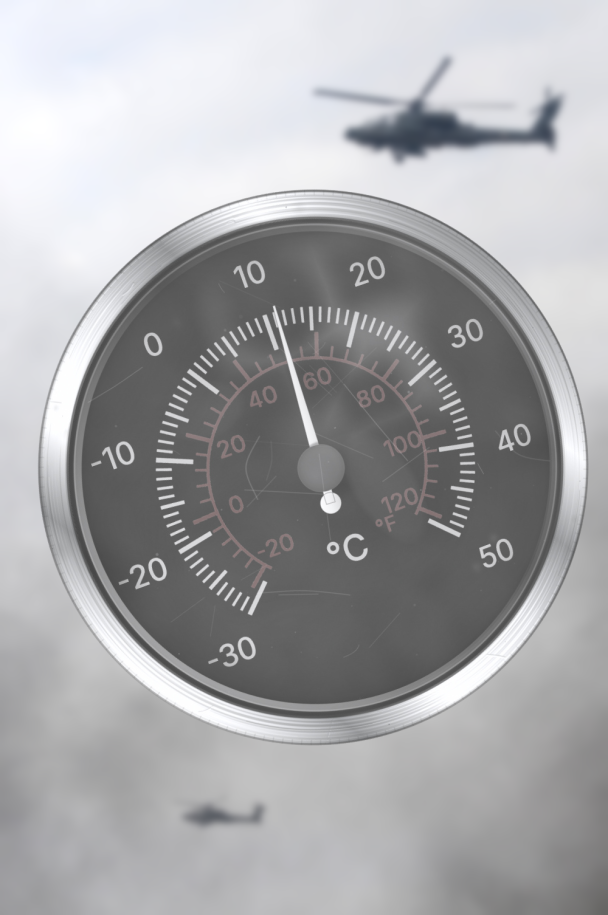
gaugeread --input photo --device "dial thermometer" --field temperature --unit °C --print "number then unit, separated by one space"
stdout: 11 °C
